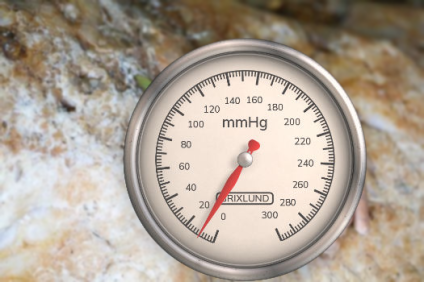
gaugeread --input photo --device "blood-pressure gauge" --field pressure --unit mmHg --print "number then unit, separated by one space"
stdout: 10 mmHg
